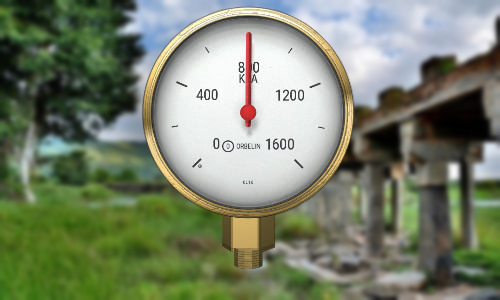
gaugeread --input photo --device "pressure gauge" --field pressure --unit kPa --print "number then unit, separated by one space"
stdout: 800 kPa
